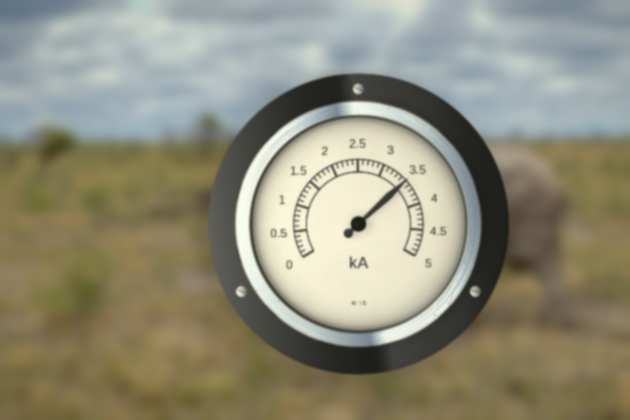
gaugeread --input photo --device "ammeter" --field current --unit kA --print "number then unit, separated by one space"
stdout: 3.5 kA
